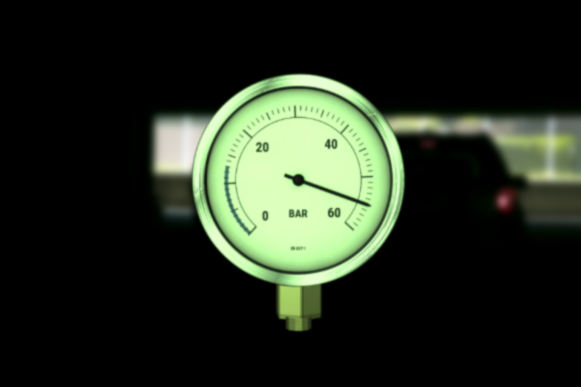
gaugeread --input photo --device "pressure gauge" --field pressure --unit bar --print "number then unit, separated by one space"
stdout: 55 bar
